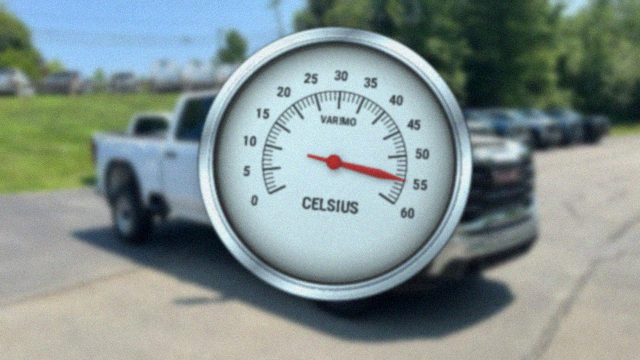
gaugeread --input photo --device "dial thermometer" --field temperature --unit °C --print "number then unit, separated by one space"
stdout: 55 °C
